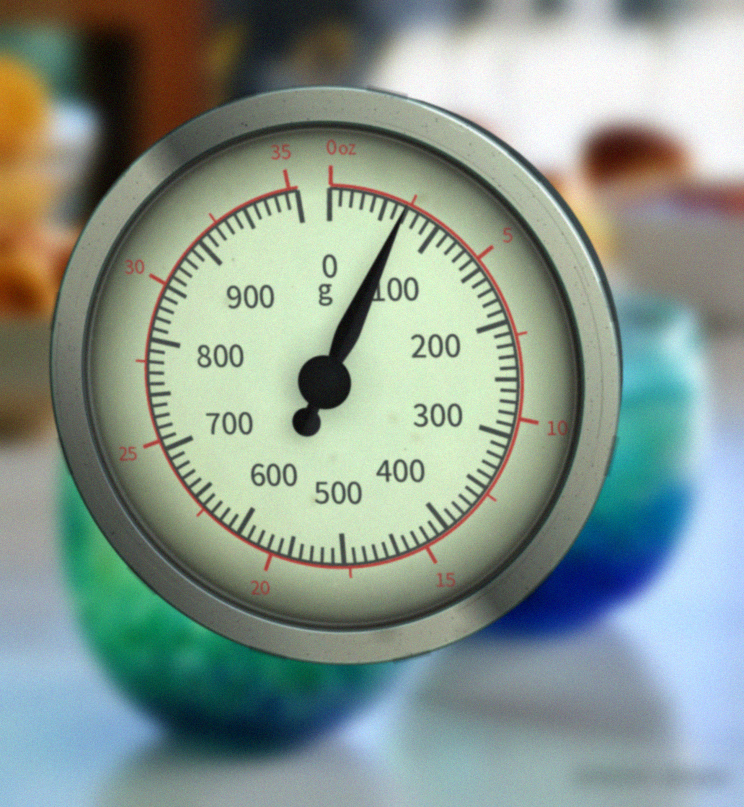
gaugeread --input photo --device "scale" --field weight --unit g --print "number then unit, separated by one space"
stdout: 70 g
